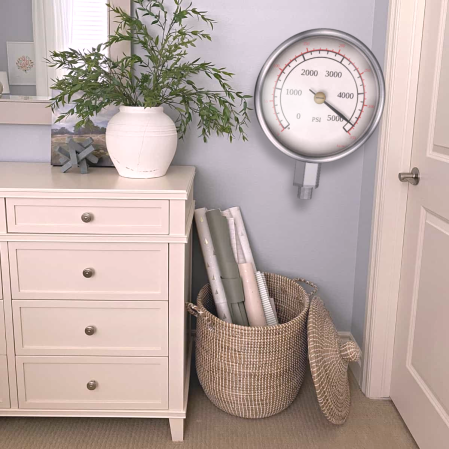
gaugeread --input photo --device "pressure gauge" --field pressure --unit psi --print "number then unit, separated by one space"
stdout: 4800 psi
